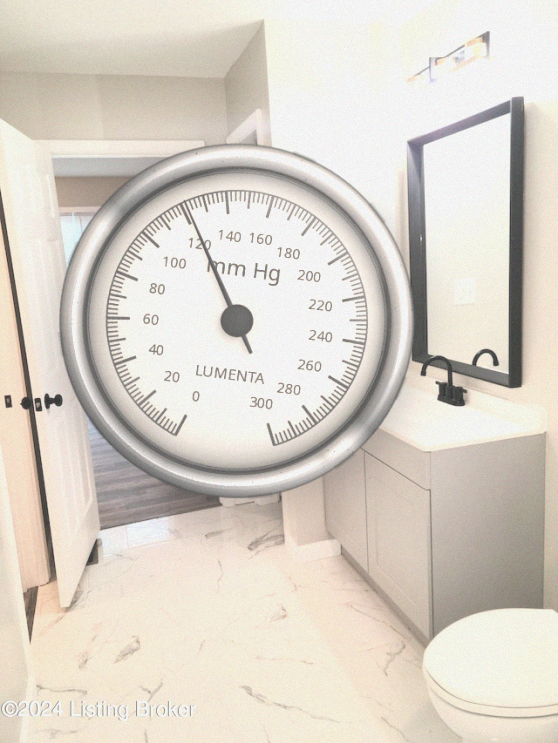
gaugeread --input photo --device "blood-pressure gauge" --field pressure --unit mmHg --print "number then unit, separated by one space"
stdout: 122 mmHg
